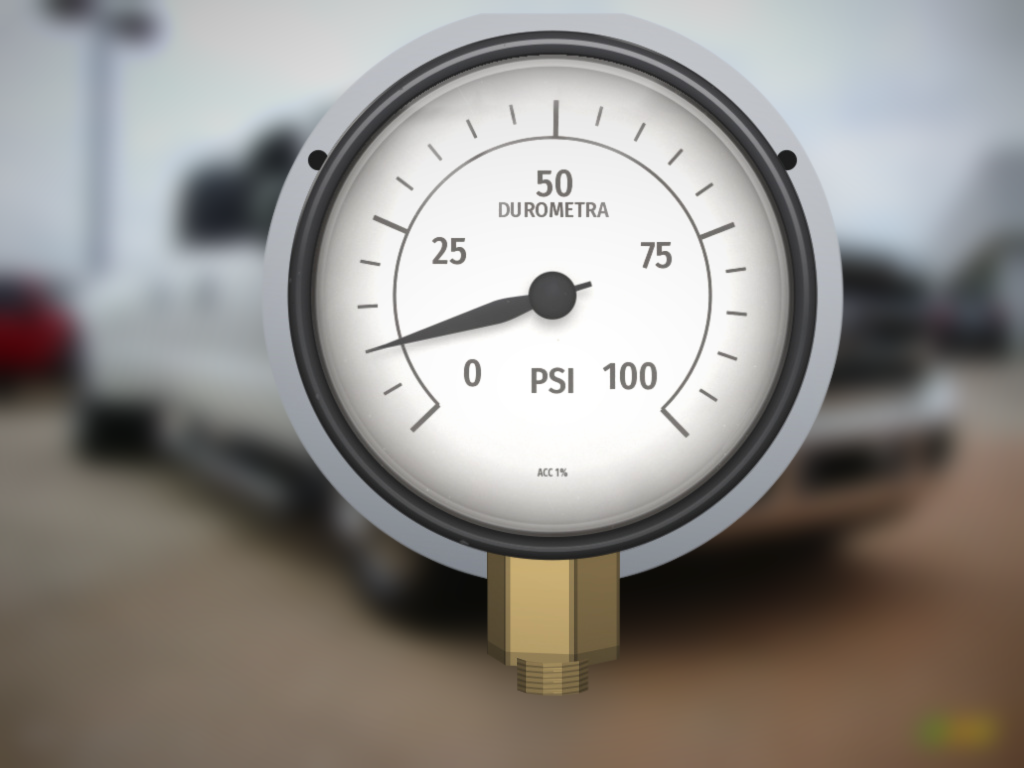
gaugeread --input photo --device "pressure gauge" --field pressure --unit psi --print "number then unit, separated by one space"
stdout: 10 psi
